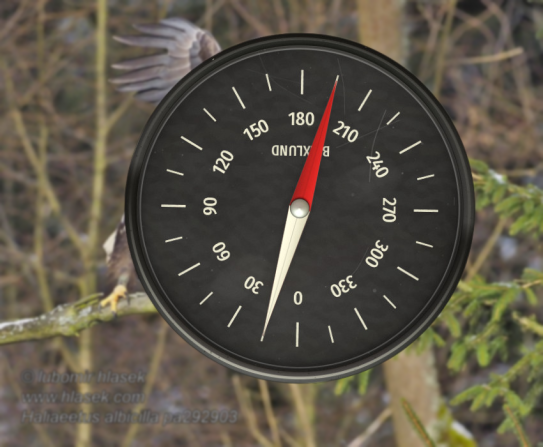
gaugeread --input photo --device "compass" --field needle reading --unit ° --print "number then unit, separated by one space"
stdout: 195 °
